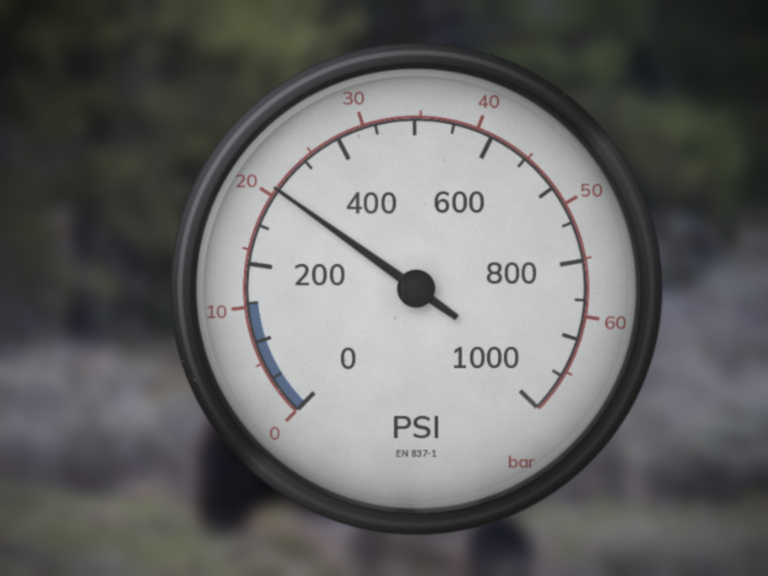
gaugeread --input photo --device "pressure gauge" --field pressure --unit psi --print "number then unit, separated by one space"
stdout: 300 psi
